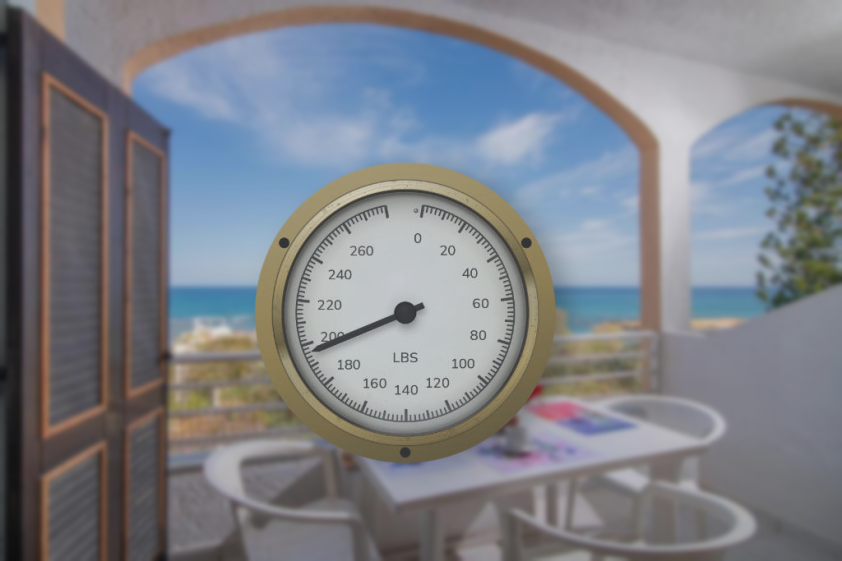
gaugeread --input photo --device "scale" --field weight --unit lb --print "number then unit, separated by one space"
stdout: 196 lb
